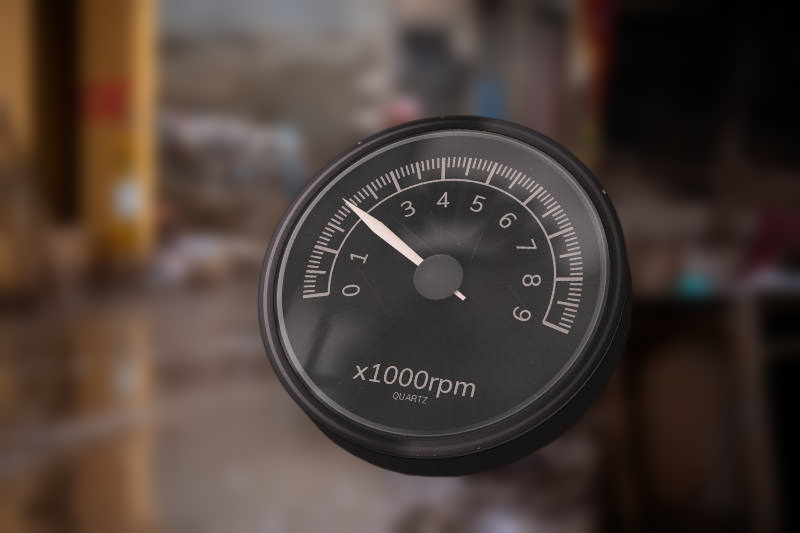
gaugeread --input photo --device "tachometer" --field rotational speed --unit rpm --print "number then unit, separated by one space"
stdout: 2000 rpm
